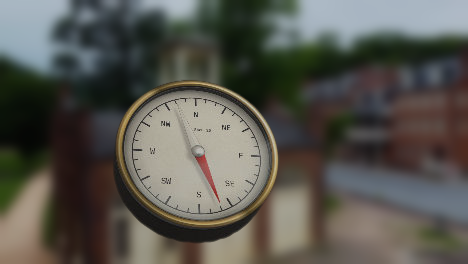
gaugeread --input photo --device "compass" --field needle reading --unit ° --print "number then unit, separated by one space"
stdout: 160 °
